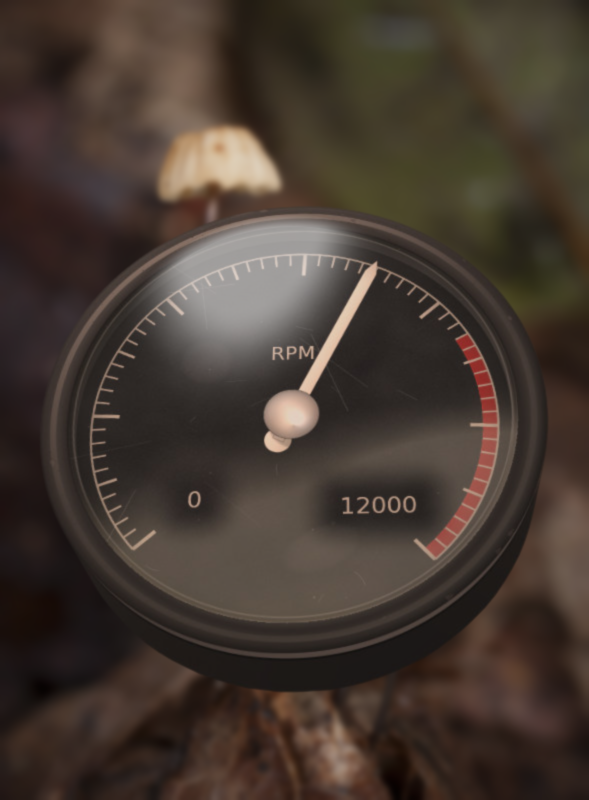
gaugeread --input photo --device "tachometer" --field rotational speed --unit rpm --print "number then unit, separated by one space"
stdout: 7000 rpm
